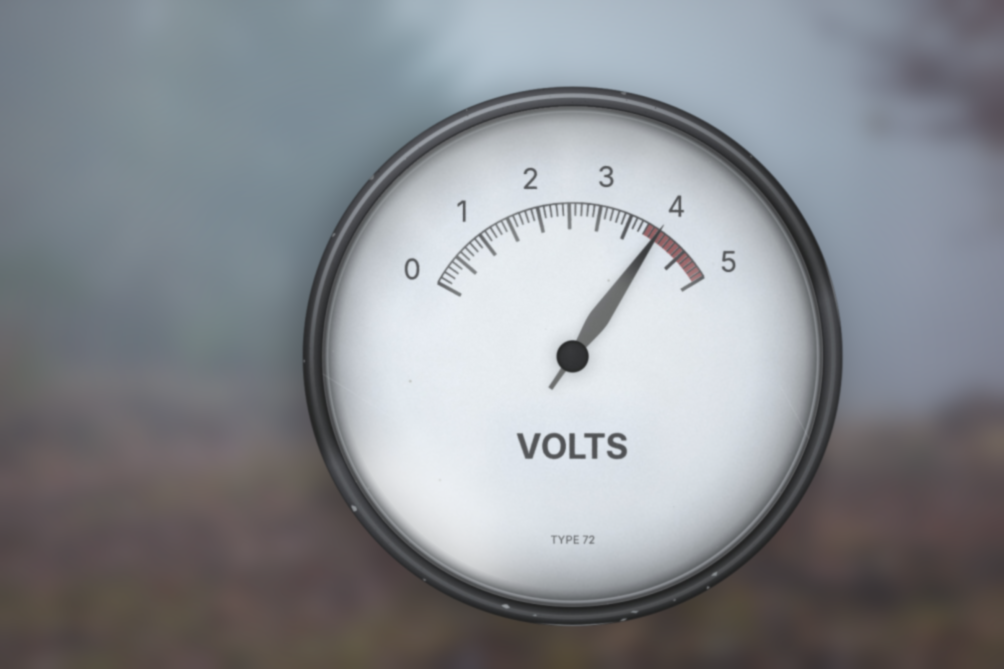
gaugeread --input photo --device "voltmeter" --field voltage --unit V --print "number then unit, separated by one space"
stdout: 4 V
